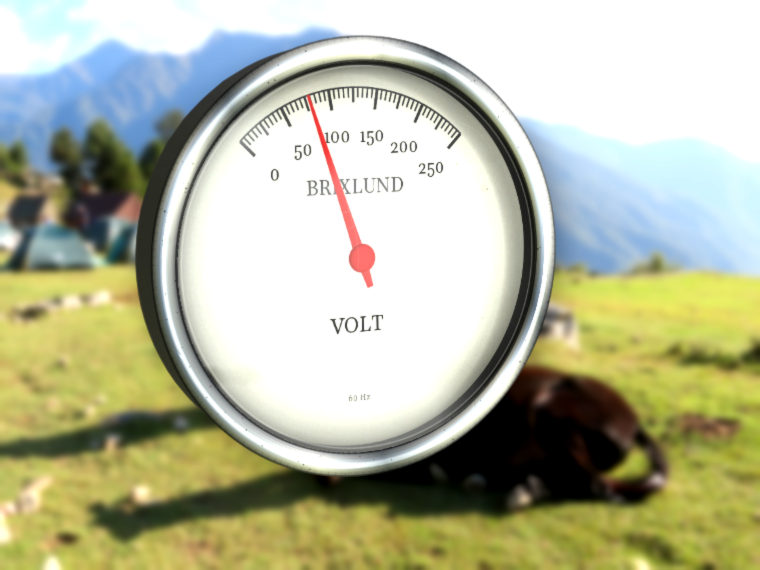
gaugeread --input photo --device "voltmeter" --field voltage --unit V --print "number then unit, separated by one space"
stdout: 75 V
